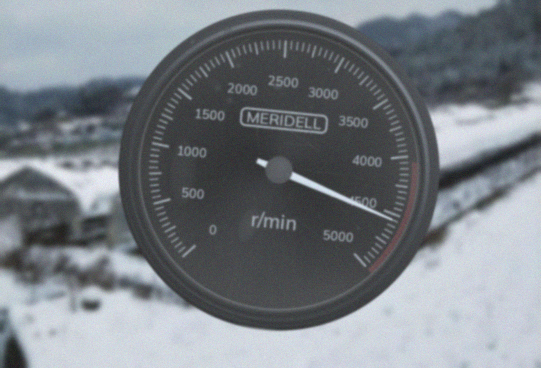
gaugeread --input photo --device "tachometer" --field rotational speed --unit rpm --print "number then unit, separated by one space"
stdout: 4550 rpm
